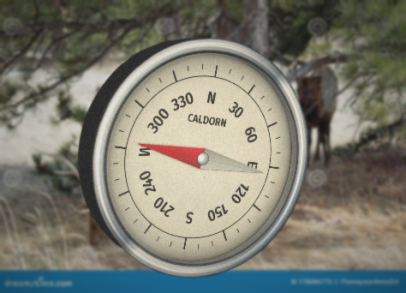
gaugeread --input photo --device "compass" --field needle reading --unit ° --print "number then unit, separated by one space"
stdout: 275 °
